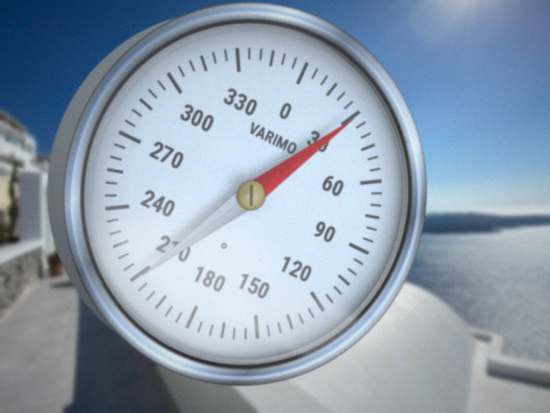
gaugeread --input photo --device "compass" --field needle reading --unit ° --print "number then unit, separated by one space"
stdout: 30 °
